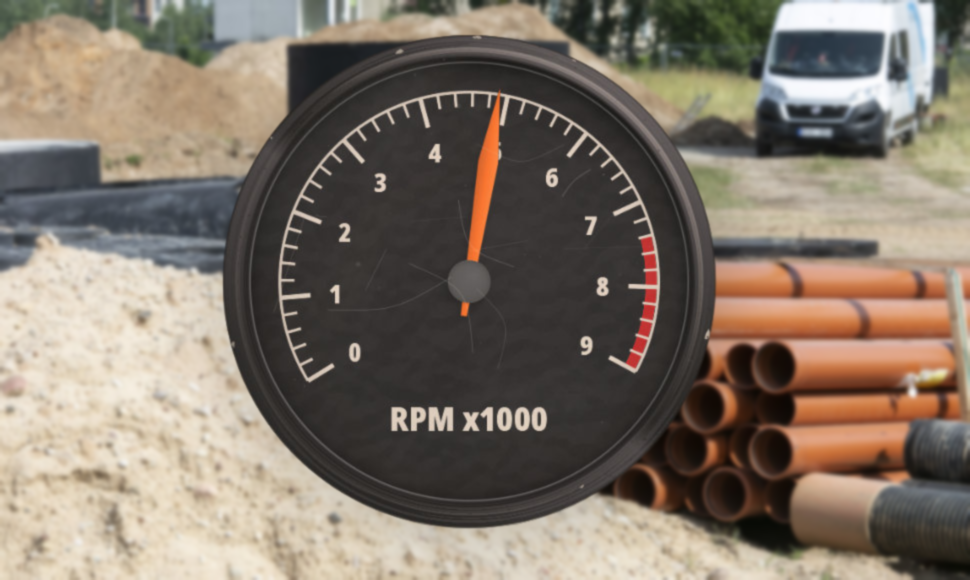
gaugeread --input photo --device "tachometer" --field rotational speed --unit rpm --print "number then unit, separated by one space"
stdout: 4900 rpm
